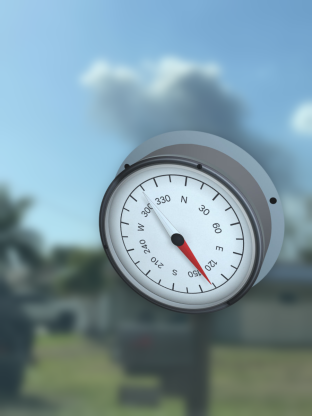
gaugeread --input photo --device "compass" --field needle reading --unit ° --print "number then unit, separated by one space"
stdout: 135 °
